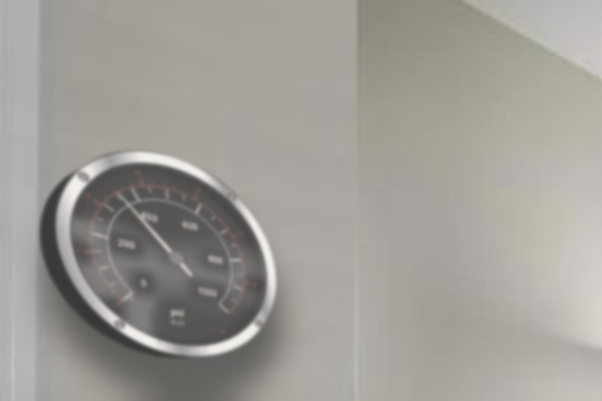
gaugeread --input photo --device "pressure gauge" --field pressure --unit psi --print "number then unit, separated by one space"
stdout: 350 psi
